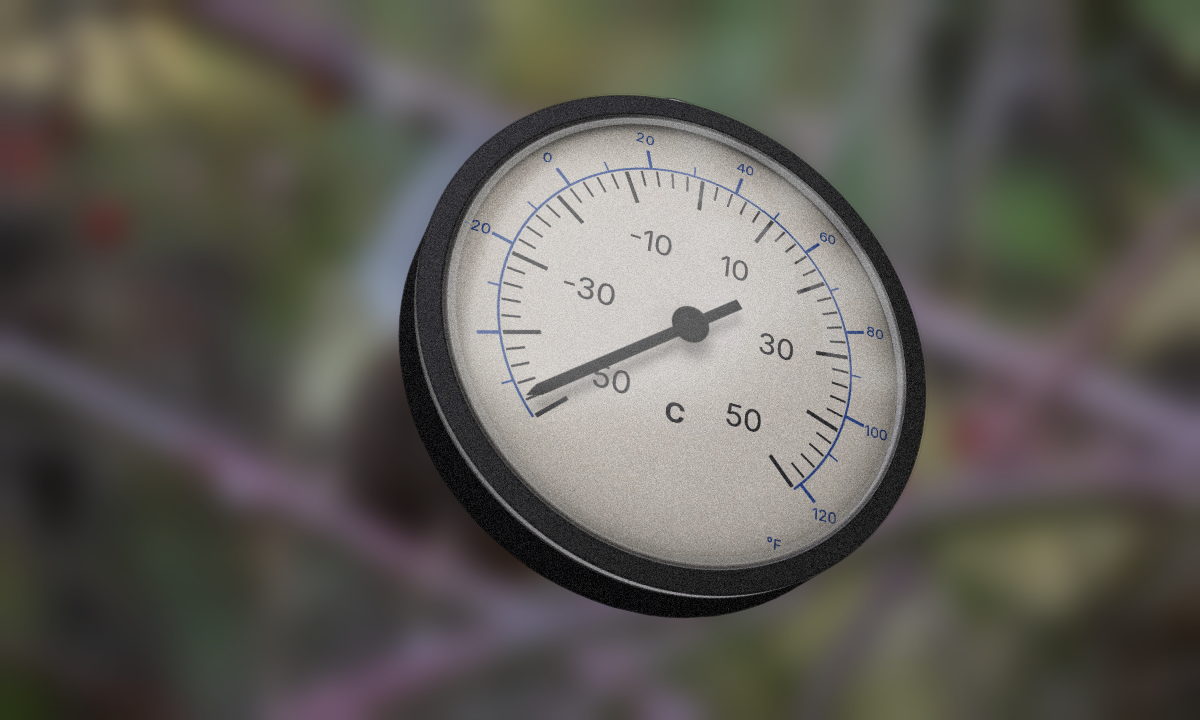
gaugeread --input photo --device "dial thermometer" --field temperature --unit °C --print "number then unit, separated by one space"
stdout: -48 °C
